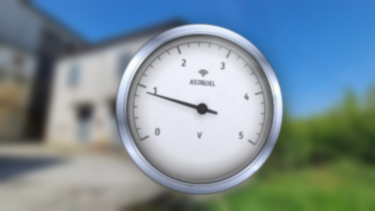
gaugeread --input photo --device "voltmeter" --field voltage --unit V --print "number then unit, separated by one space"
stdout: 0.9 V
